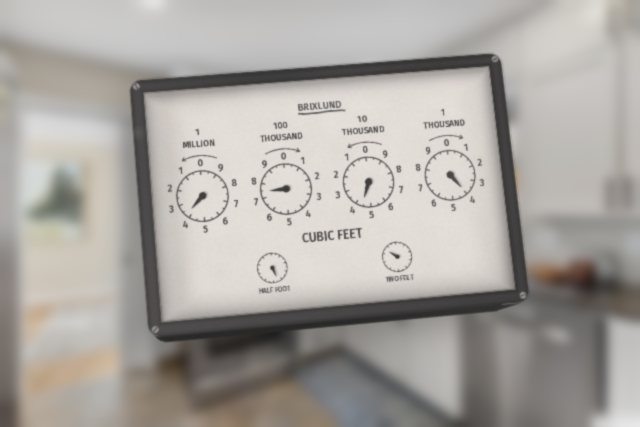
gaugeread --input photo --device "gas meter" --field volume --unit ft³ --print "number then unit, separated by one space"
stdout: 374400 ft³
